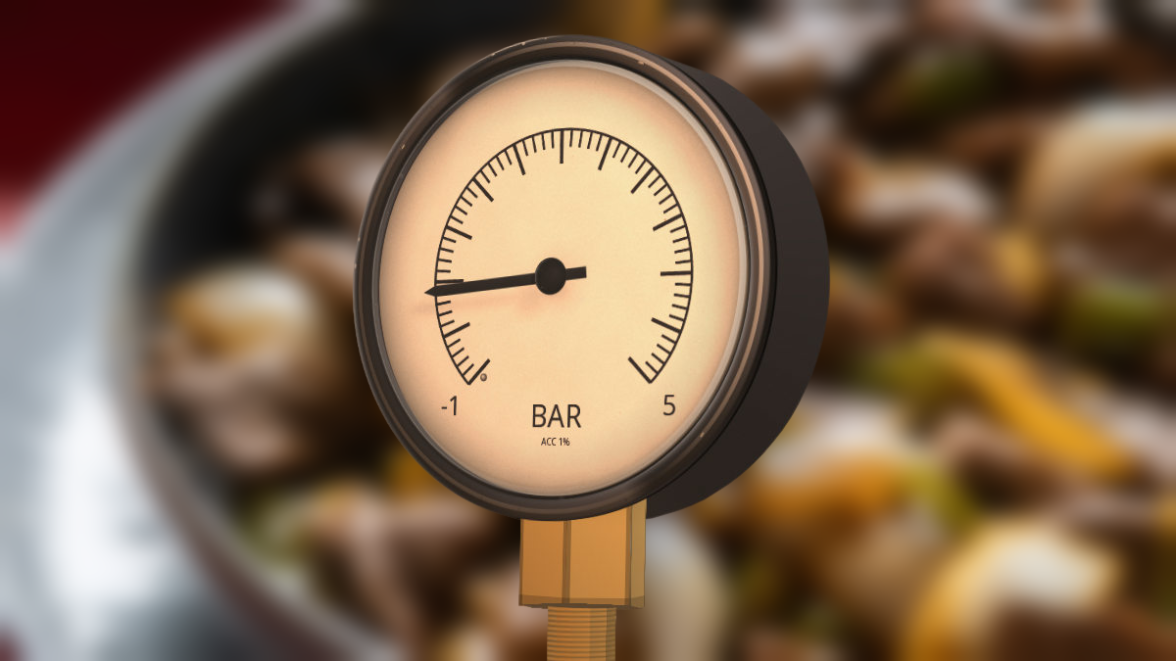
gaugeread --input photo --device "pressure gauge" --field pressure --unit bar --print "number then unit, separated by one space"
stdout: -0.1 bar
